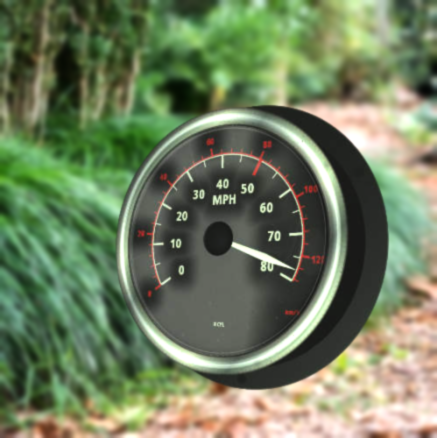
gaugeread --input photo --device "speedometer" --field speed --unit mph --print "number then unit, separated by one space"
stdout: 77.5 mph
